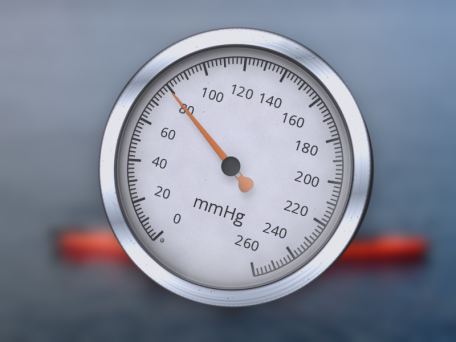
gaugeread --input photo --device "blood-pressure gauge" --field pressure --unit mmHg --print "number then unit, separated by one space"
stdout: 80 mmHg
